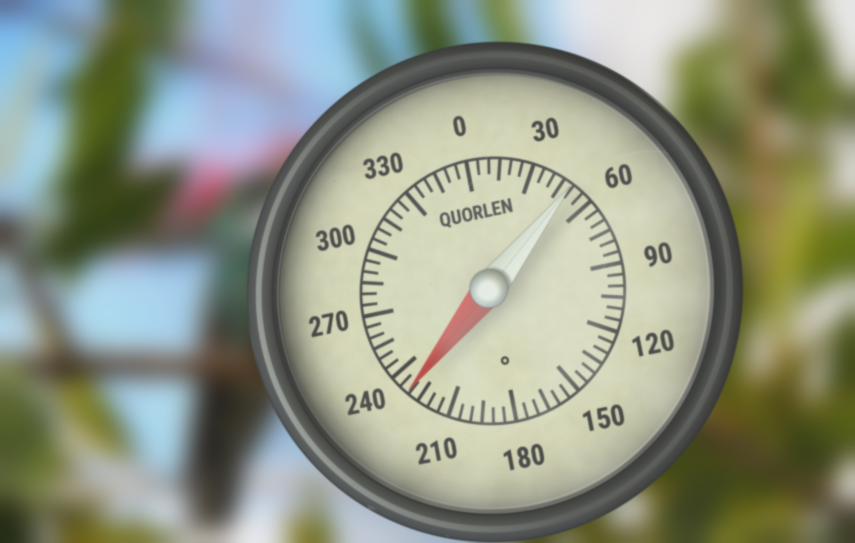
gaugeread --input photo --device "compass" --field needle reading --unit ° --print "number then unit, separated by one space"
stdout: 230 °
